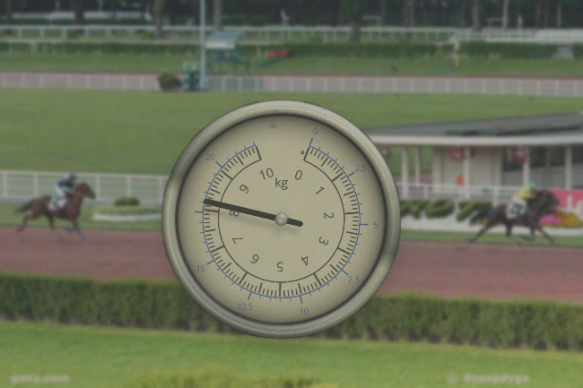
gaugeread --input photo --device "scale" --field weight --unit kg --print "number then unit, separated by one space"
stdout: 8.2 kg
